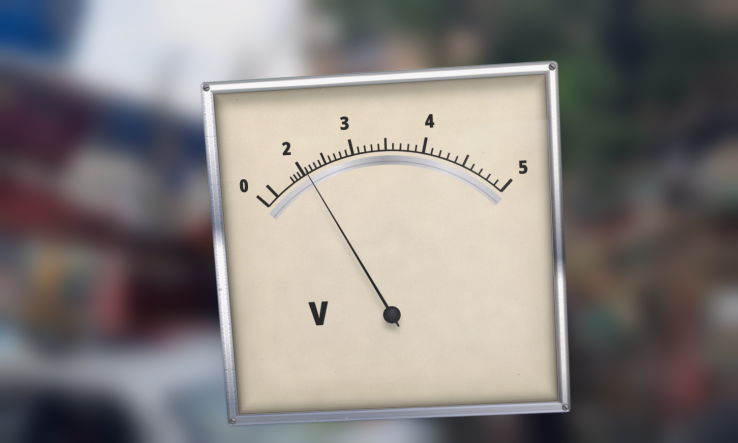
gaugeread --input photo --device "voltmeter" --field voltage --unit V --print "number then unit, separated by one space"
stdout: 2.1 V
